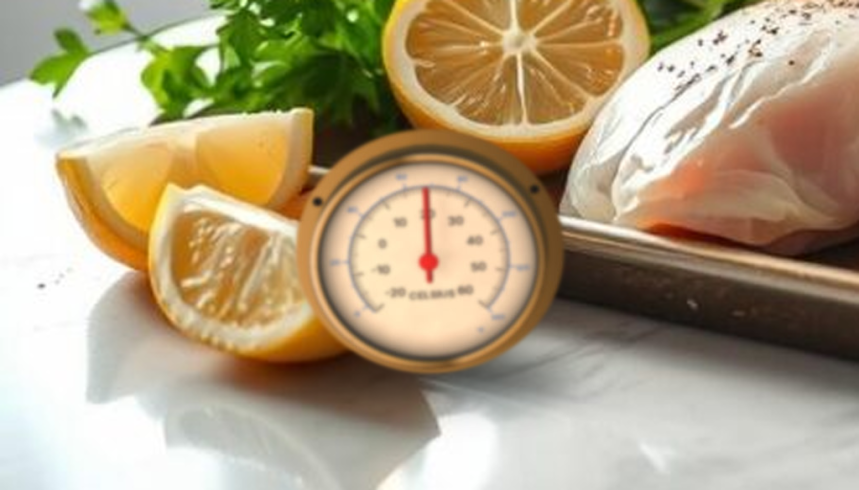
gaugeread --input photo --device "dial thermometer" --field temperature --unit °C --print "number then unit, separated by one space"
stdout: 20 °C
